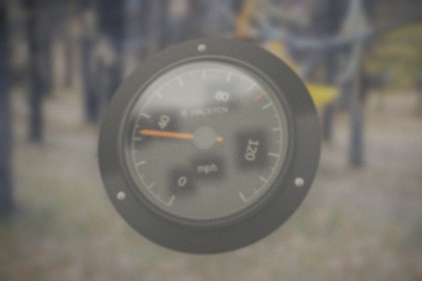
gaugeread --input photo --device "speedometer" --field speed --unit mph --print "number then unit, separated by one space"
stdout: 32.5 mph
